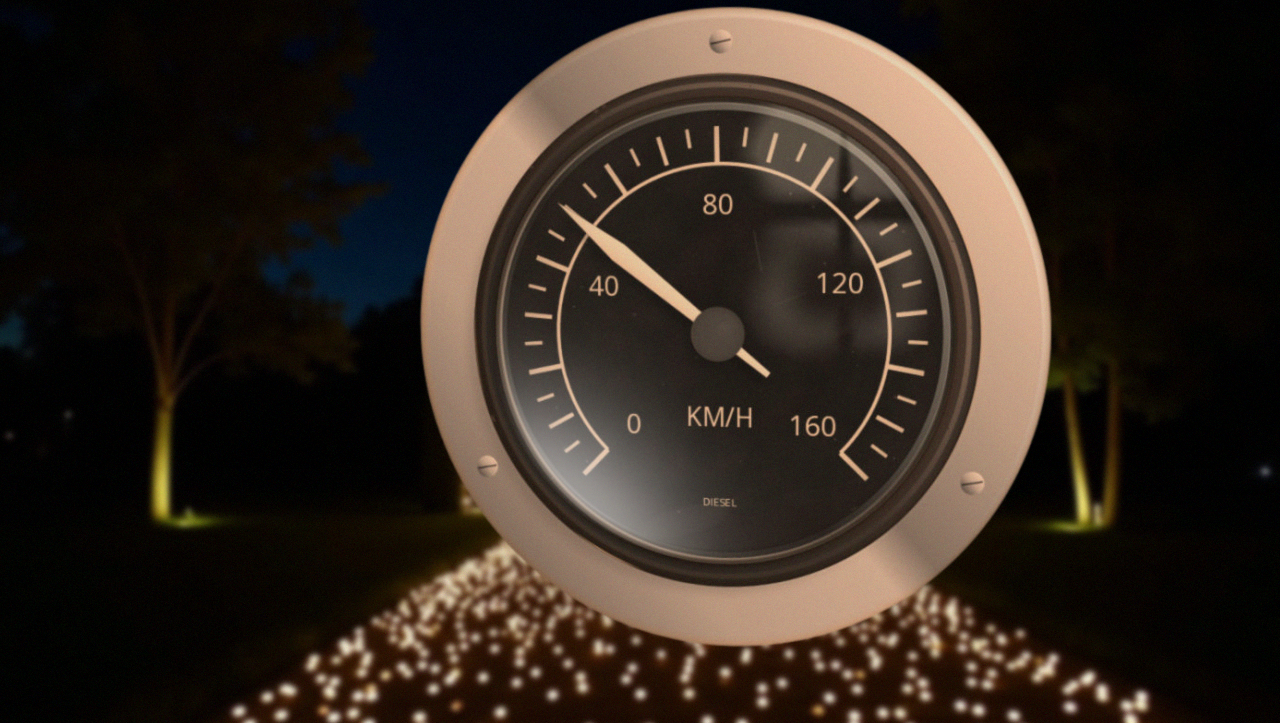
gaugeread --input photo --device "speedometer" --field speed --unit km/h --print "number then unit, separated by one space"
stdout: 50 km/h
